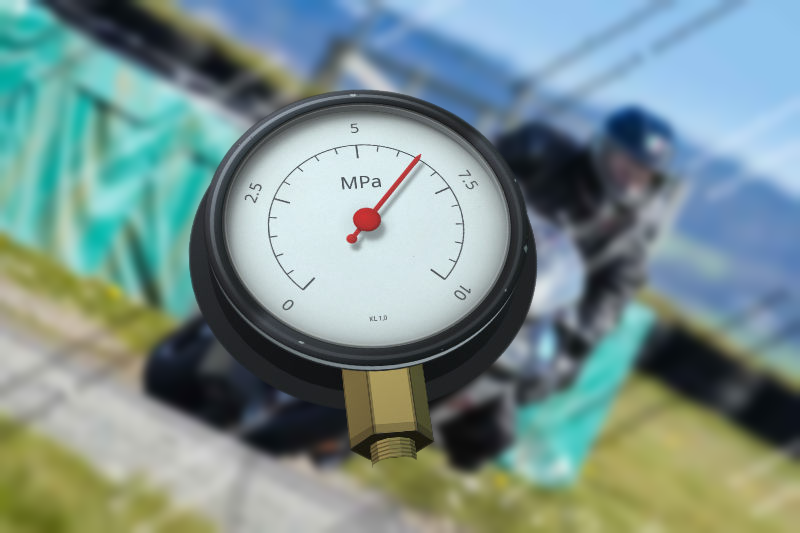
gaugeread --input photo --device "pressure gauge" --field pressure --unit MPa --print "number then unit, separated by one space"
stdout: 6.5 MPa
